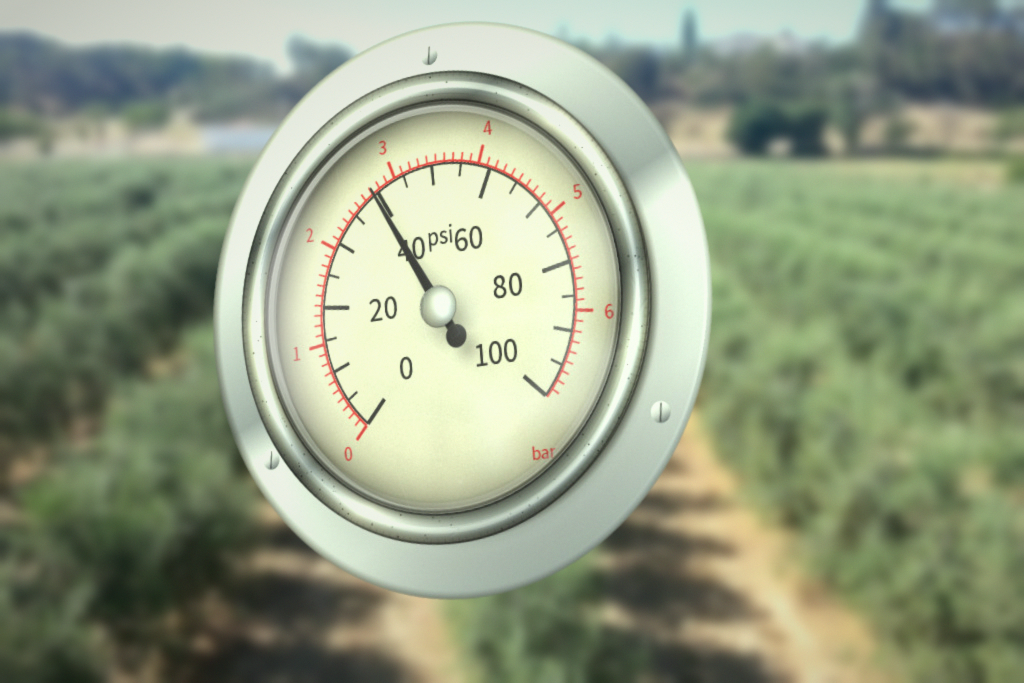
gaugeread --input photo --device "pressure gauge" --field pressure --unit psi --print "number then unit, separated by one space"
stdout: 40 psi
